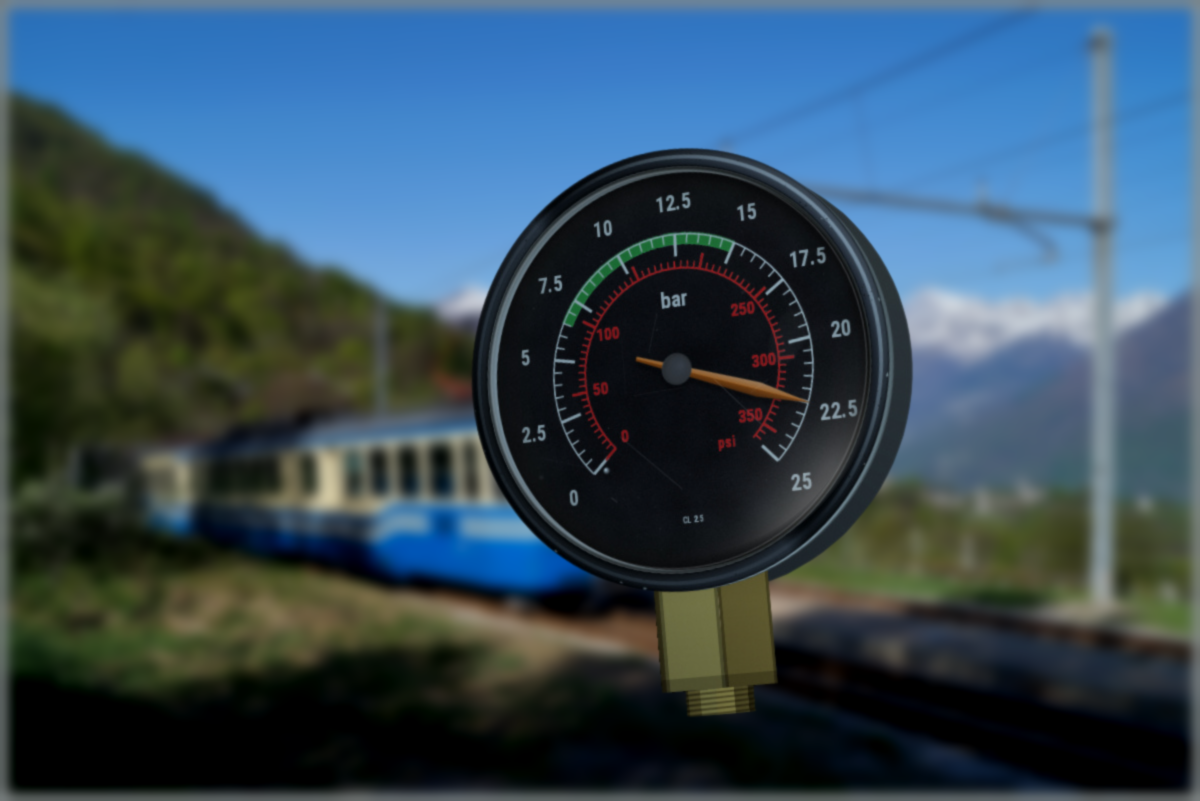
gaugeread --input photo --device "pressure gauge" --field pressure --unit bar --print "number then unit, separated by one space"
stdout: 22.5 bar
